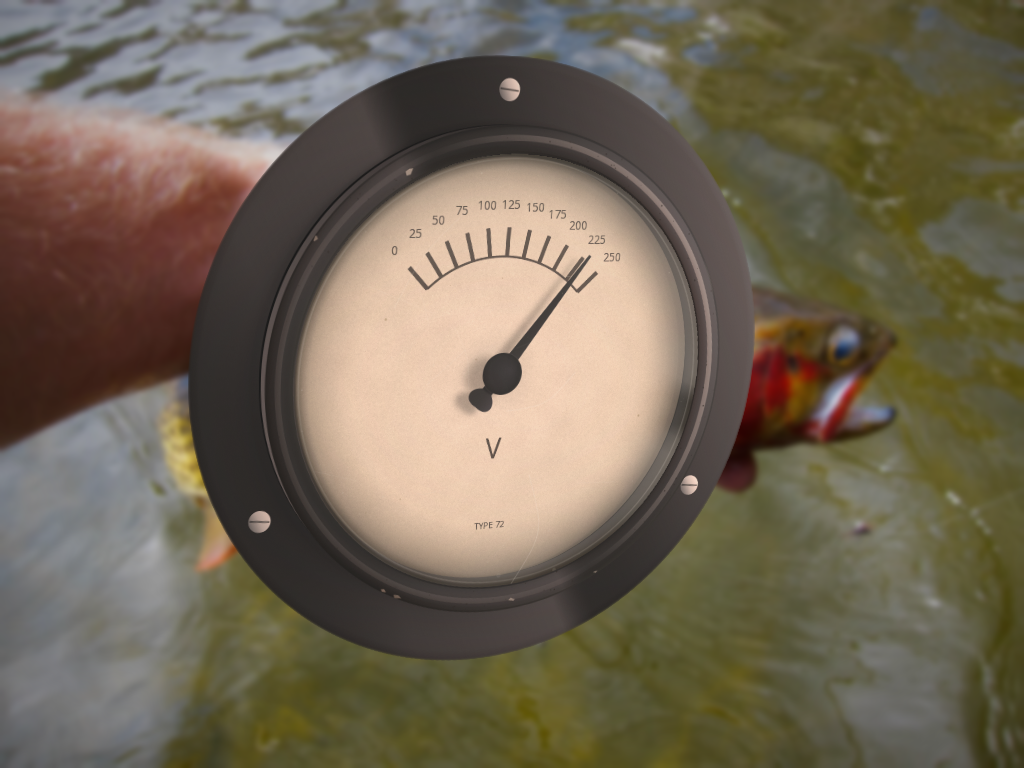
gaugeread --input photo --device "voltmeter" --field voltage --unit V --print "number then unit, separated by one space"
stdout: 225 V
